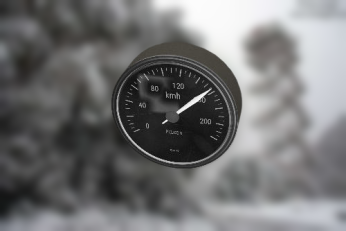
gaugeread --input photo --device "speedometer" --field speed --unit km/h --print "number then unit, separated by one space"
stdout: 155 km/h
